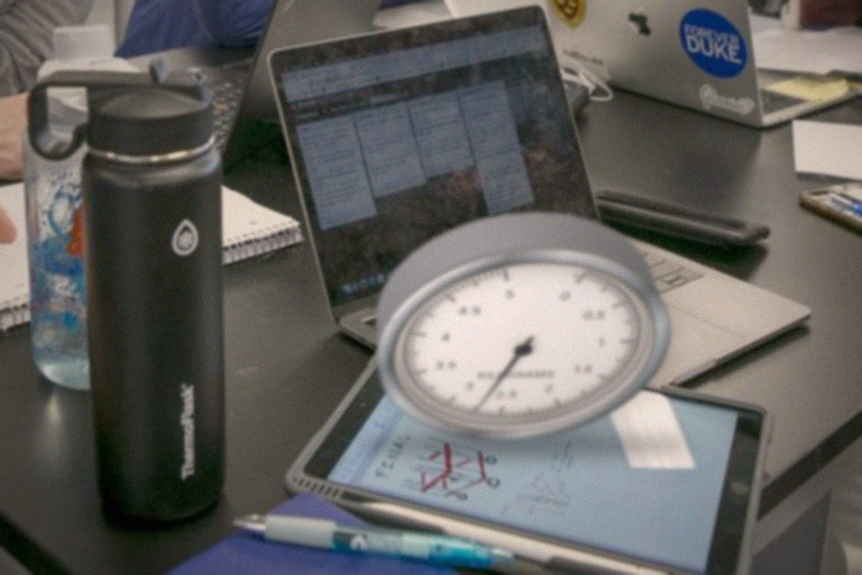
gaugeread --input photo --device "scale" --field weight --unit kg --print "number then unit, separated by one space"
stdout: 2.75 kg
